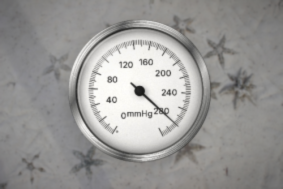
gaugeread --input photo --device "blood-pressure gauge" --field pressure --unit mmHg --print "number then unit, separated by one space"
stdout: 280 mmHg
